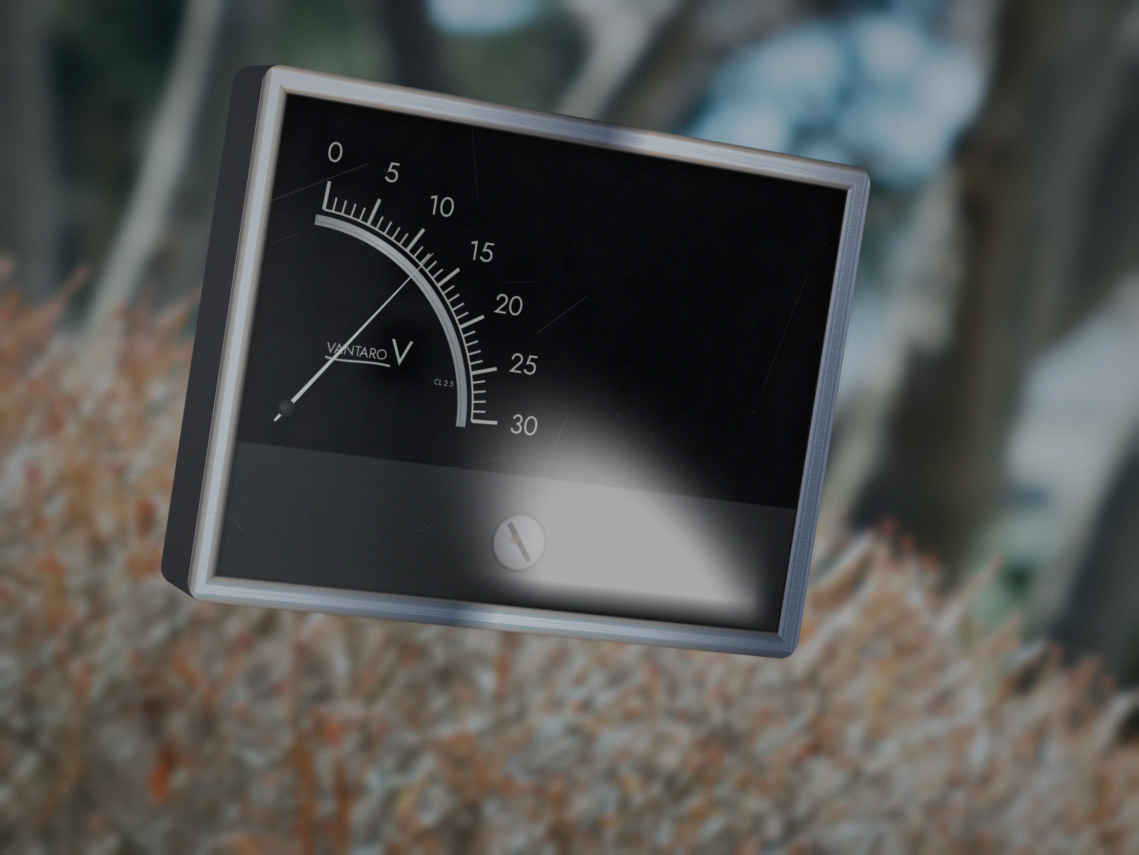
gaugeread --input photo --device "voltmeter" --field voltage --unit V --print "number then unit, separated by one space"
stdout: 12 V
